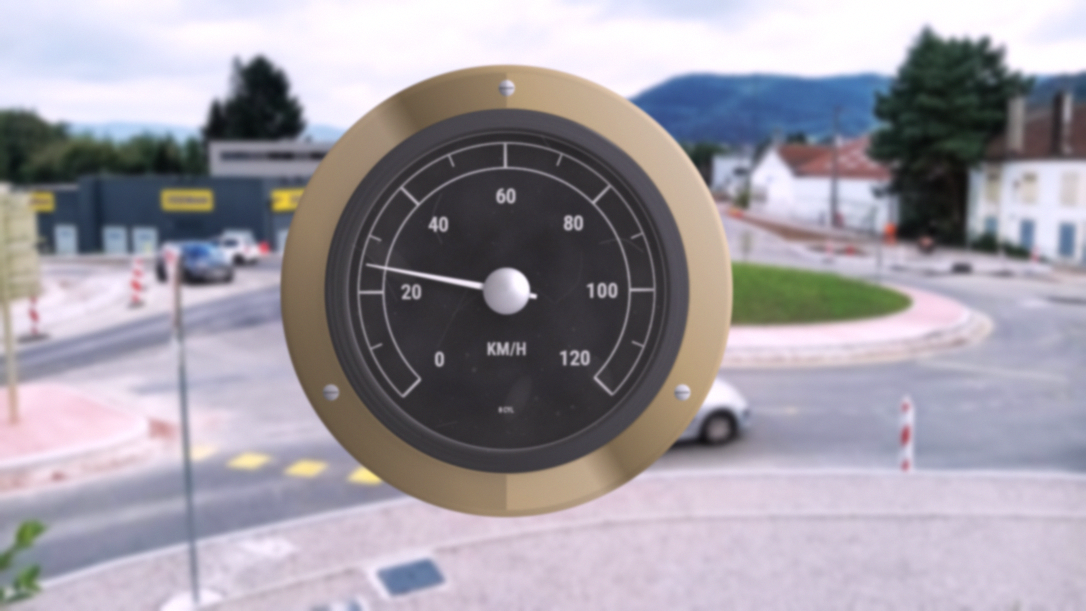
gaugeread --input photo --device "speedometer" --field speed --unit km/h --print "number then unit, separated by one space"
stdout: 25 km/h
